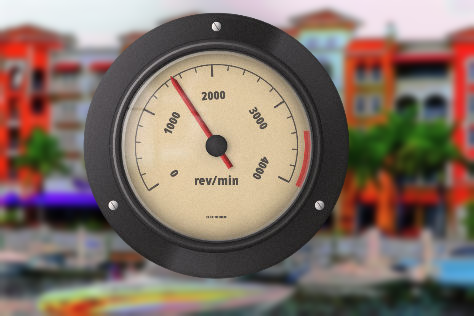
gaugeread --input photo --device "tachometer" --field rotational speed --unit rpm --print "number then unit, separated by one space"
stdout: 1500 rpm
